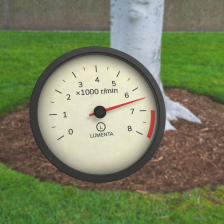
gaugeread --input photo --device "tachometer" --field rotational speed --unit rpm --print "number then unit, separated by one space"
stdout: 6500 rpm
